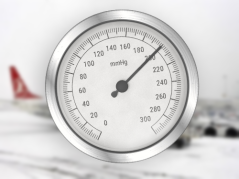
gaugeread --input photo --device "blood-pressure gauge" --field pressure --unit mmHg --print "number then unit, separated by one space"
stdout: 200 mmHg
